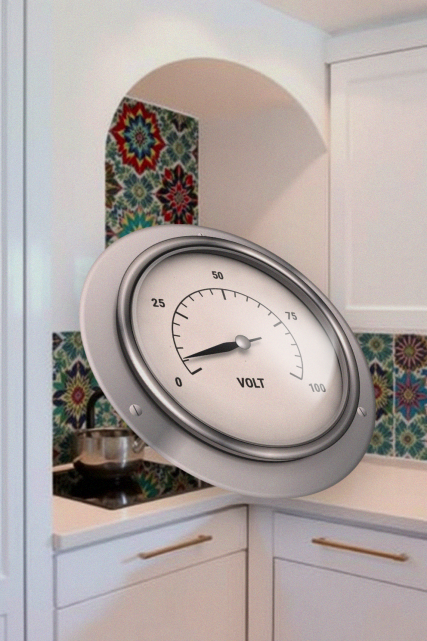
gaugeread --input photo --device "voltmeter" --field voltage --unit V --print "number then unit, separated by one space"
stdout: 5 V
